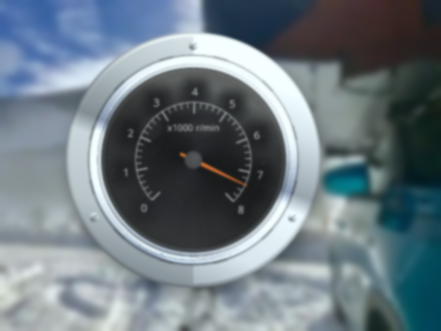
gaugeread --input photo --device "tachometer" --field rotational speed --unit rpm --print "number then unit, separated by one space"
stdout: 7400 rpm
